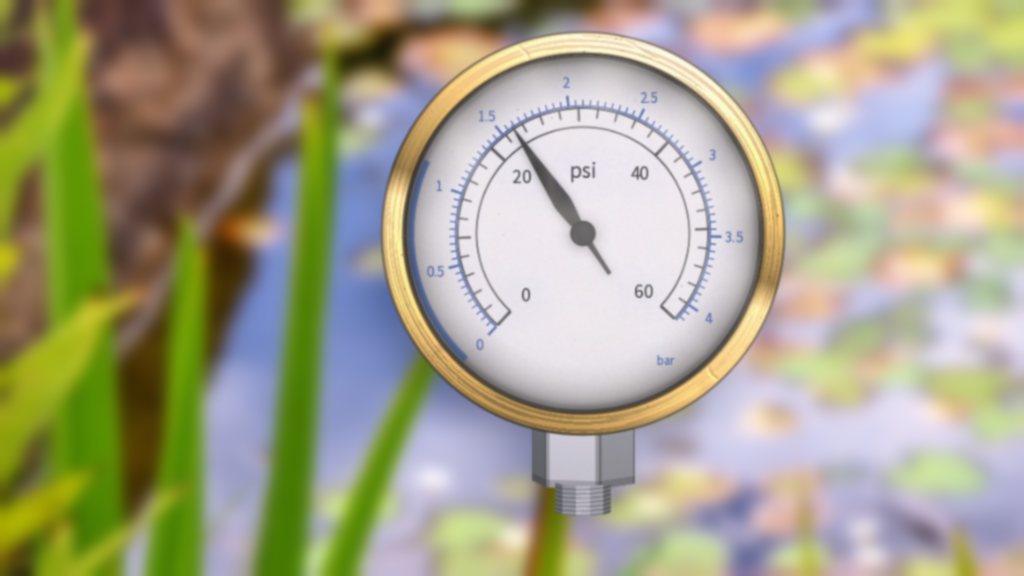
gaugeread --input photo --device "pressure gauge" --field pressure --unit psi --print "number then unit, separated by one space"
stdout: 23 psi
